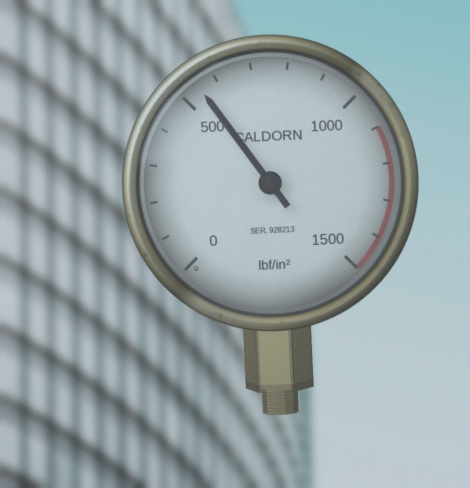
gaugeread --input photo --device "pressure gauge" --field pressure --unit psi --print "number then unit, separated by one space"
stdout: 550 psi
